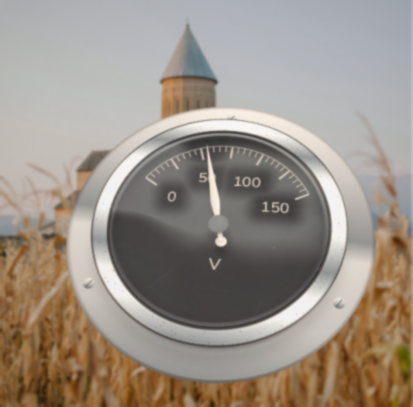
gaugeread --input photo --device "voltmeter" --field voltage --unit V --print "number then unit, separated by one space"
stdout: 55 V
